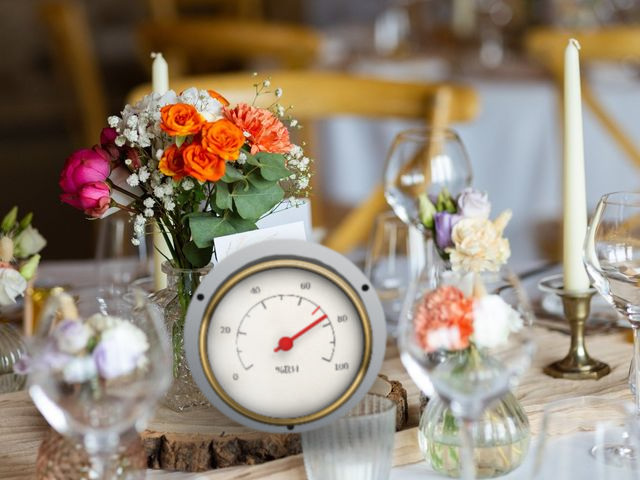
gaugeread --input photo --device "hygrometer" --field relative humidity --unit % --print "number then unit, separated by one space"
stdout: 75 %
